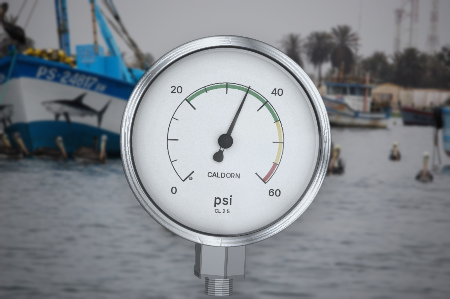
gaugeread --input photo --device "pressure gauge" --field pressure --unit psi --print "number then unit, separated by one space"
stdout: 35 psi
